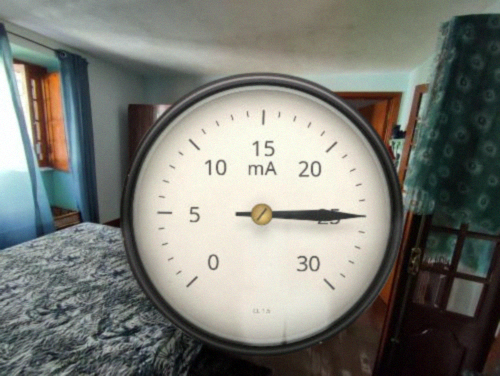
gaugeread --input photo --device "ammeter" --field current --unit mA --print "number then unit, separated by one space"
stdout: 25 mA
